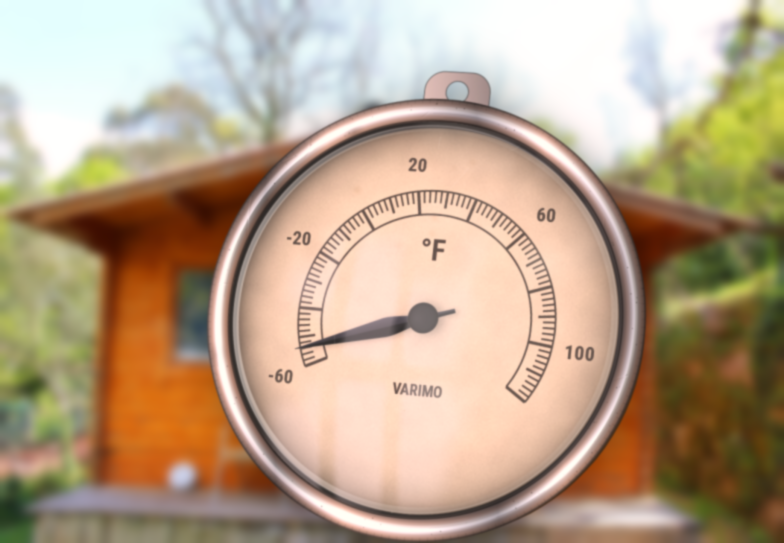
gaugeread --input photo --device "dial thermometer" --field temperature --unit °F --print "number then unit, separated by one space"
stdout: -54 °F
